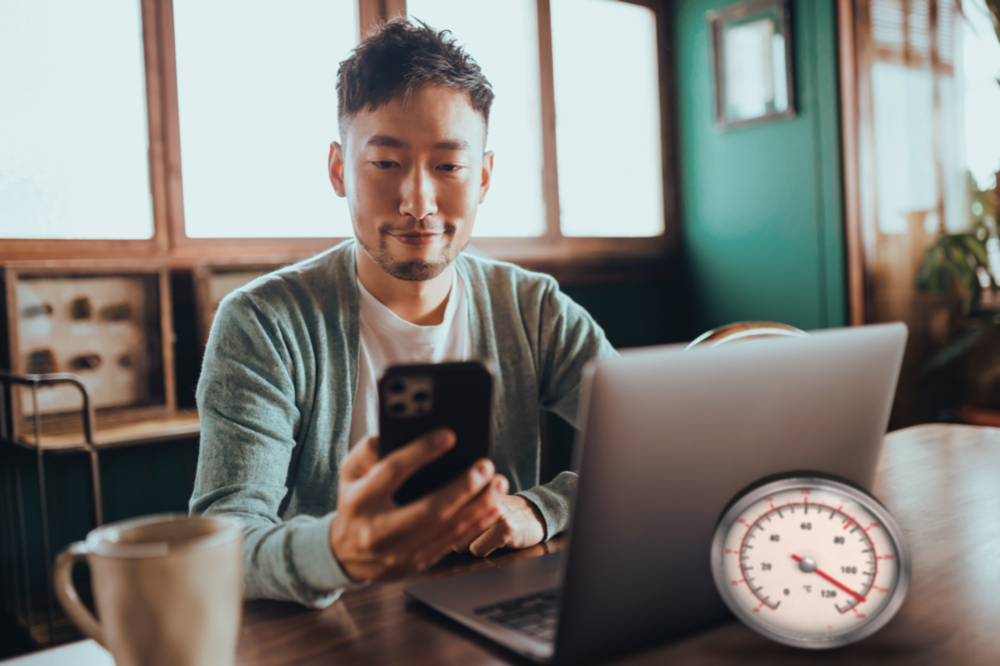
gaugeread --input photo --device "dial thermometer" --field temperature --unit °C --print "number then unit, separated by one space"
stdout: 110 °C
